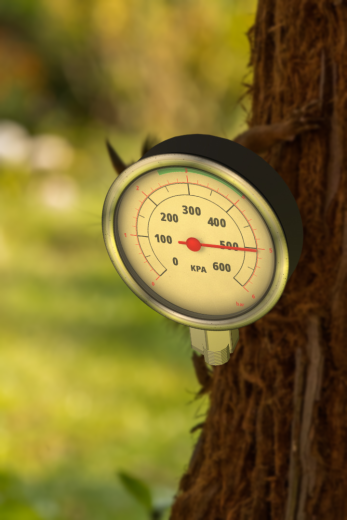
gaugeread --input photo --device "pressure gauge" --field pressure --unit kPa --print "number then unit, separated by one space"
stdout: 500 kPa
